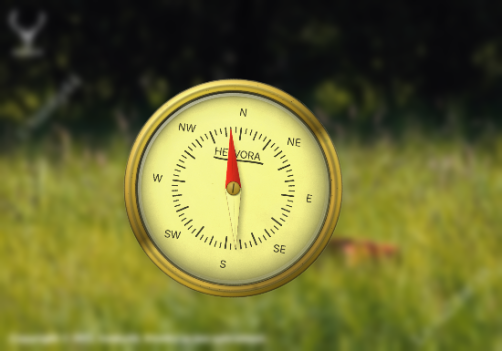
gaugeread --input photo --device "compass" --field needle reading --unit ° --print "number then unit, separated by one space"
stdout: 350 °
